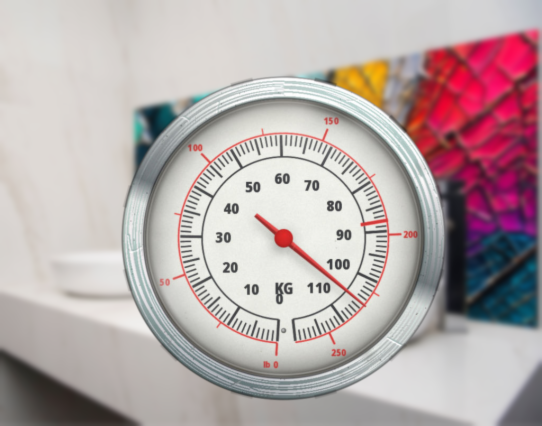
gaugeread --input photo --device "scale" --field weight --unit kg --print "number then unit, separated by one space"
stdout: 105 kg
